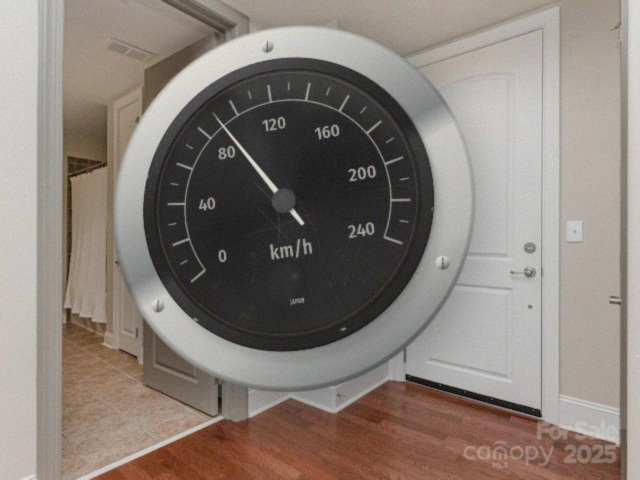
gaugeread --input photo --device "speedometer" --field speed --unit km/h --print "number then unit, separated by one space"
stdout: 90 km/h
